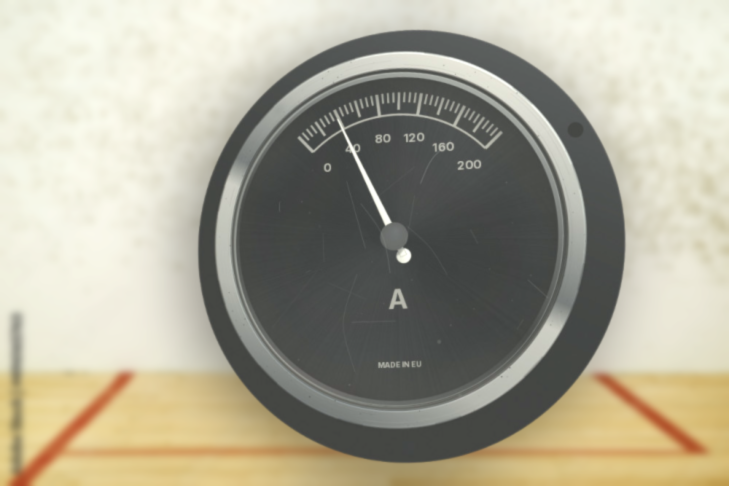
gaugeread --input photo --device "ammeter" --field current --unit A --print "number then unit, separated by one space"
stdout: 40 A
